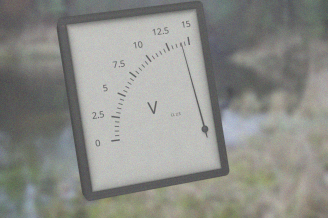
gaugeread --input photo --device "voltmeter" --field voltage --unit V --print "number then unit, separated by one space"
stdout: 14 V
